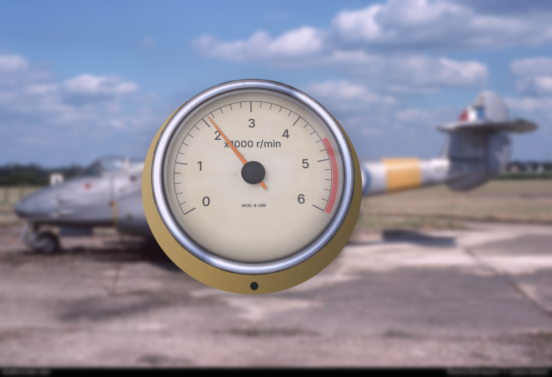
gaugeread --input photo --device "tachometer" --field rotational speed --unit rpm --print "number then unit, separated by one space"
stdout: 2100 rpm
